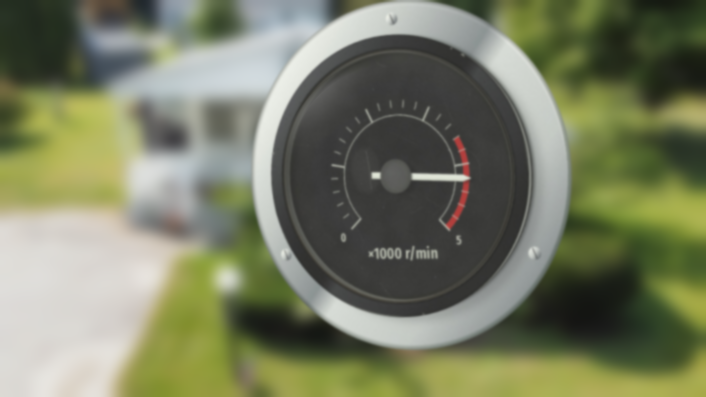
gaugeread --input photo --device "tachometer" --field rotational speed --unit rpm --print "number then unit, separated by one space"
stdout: 4200 rpm
